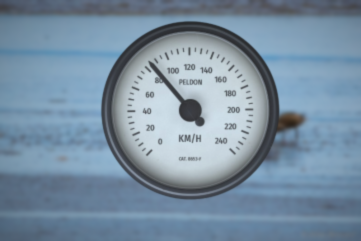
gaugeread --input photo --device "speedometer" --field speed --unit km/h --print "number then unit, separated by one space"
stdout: 85 km/h
